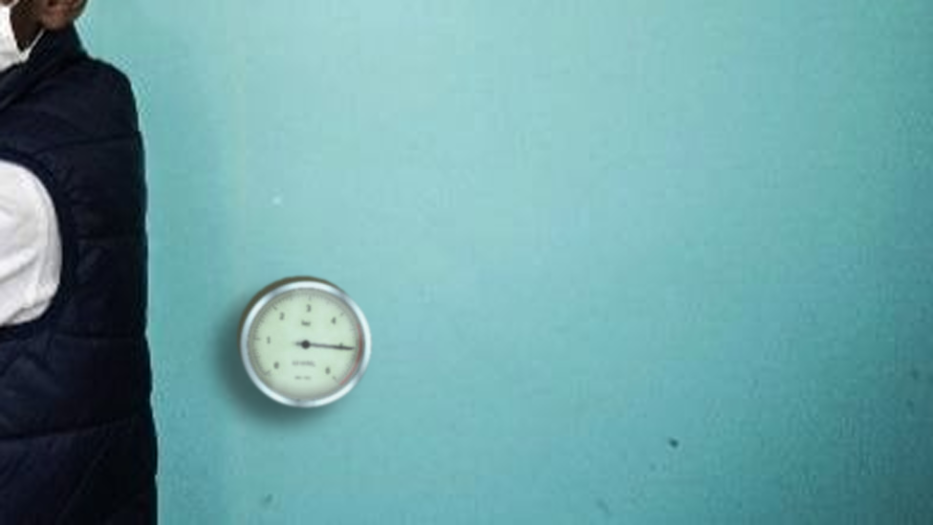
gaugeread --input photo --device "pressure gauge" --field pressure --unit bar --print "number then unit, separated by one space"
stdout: 5 bar
